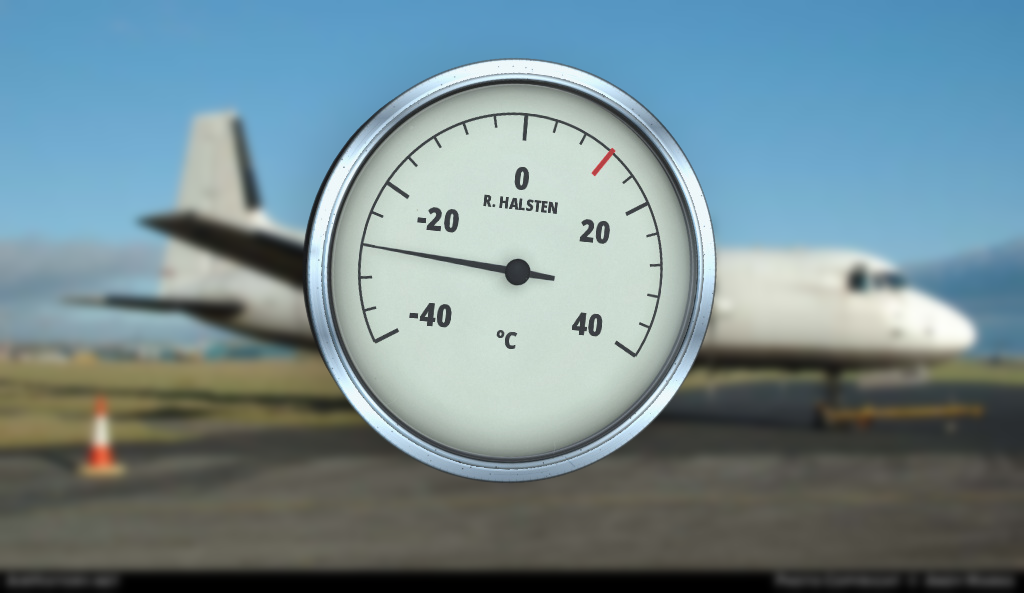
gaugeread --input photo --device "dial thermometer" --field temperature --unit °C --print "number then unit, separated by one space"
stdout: -28 °C
